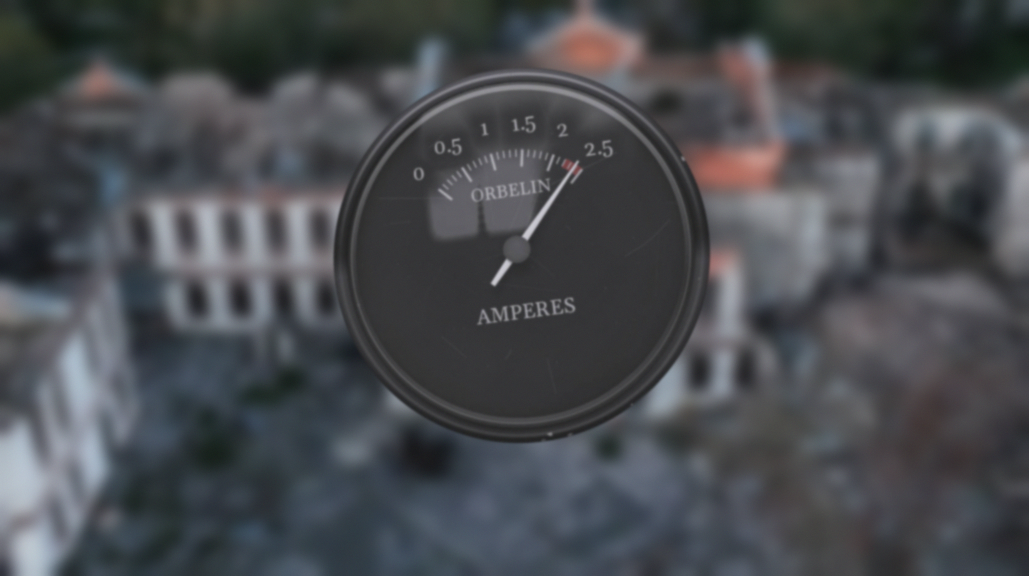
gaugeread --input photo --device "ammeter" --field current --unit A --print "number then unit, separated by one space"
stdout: 2.4 A
